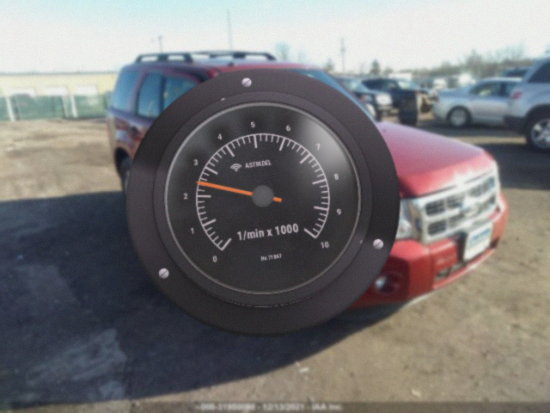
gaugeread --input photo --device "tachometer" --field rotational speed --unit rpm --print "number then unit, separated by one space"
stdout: 2400 rpm
